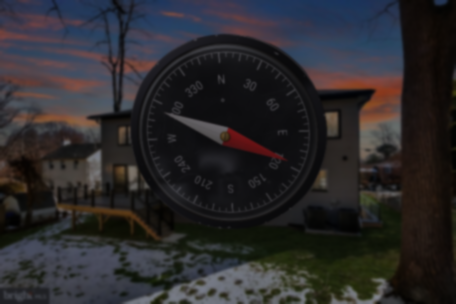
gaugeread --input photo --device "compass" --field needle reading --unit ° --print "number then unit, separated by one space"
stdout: 115 °
